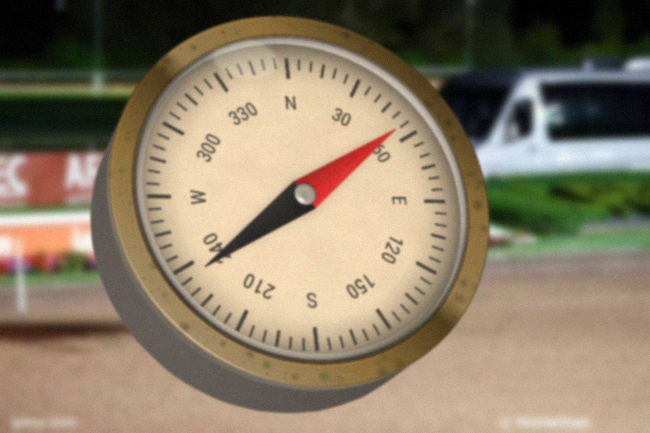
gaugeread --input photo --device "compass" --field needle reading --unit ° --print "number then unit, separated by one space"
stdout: 55 °
